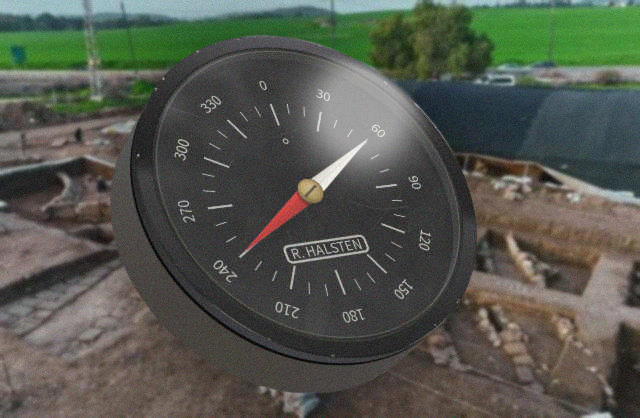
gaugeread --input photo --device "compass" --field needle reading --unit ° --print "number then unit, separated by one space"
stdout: 240 °
